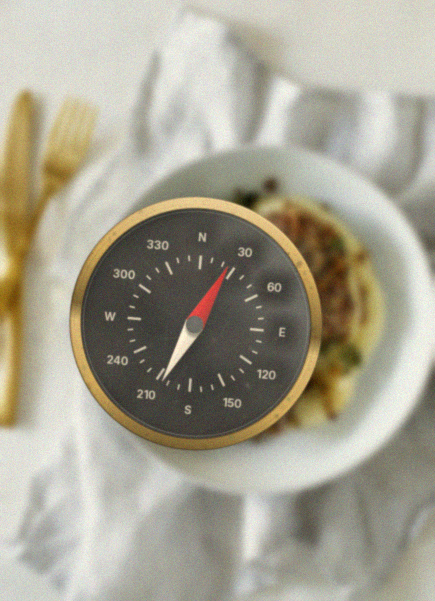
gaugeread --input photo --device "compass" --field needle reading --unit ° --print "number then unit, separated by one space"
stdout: 25 °
